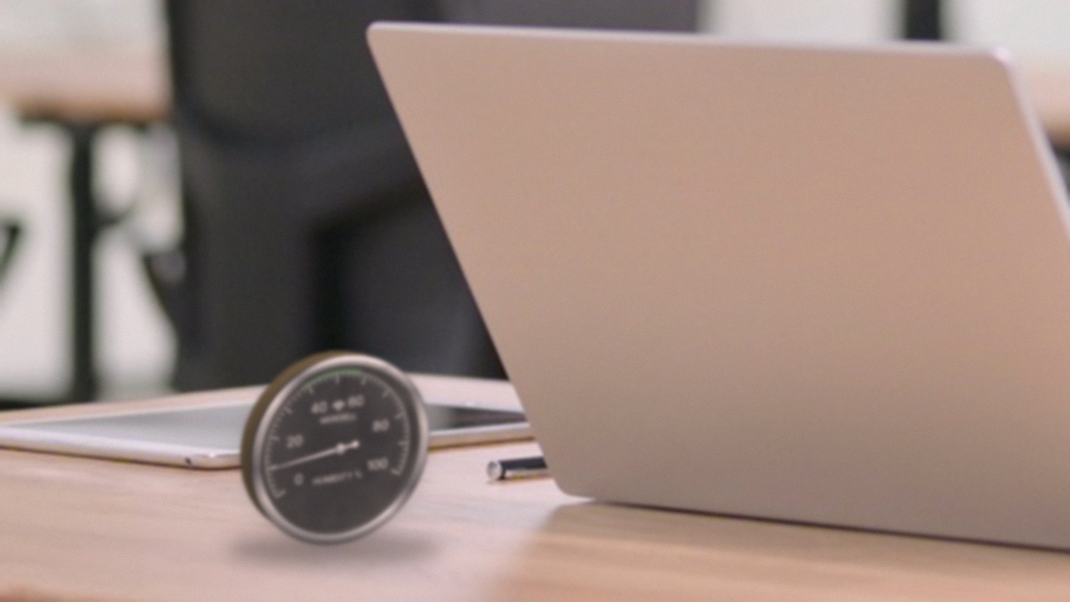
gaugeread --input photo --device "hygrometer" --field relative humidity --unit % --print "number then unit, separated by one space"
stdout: 10 %
